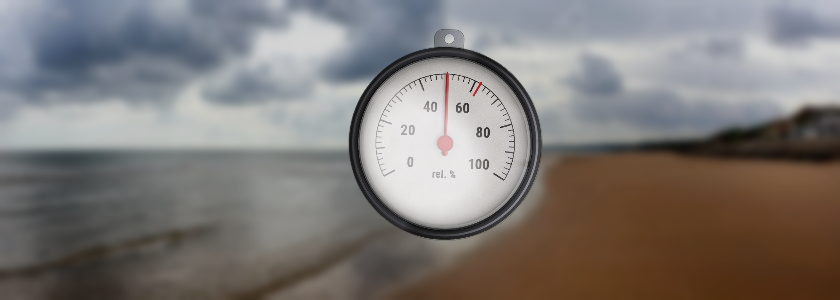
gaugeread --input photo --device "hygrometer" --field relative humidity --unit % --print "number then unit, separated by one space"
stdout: 50 %
